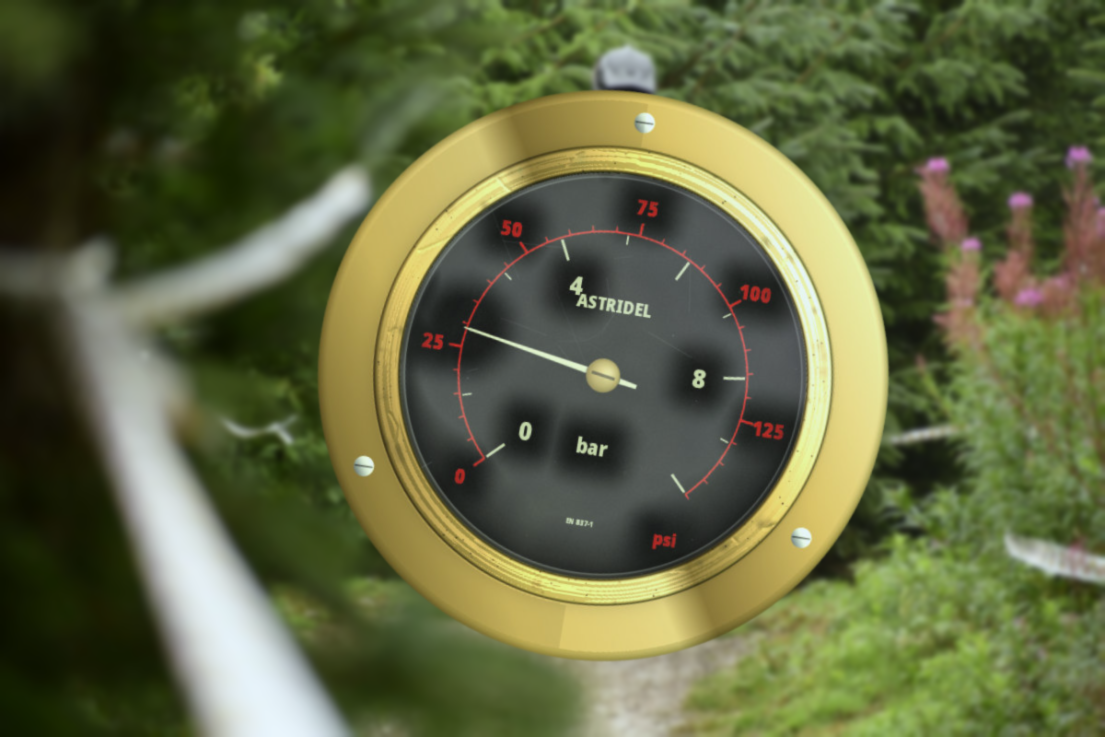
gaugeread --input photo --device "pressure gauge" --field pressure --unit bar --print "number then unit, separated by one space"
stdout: 2 bar
